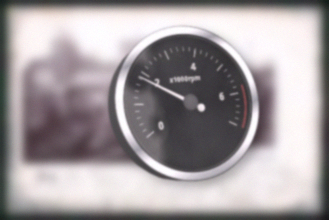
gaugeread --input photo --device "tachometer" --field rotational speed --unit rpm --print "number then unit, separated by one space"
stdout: 1800 rpm
